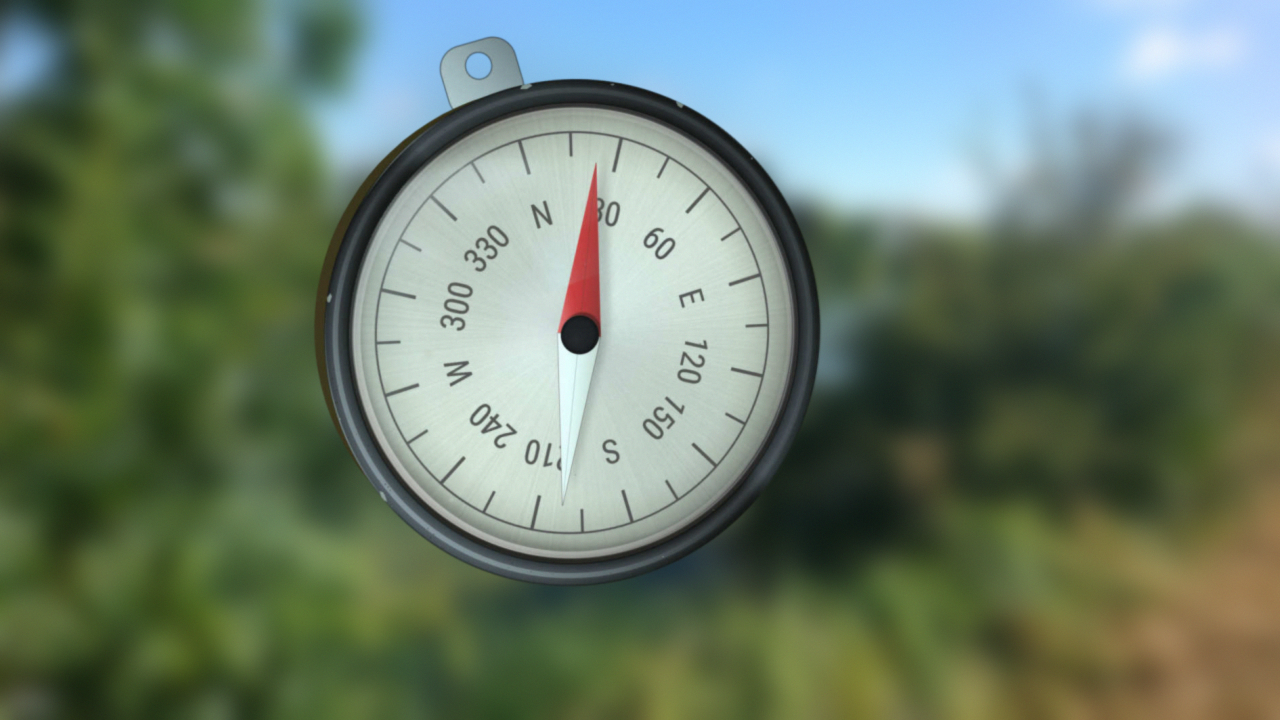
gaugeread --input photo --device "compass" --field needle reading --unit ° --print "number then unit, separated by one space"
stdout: 22.5 °
